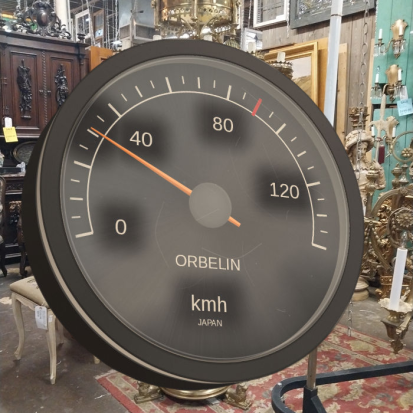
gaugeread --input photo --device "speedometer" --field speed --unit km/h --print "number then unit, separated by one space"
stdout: 30 km/h
